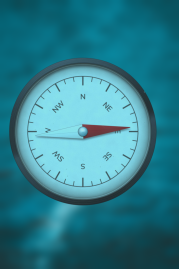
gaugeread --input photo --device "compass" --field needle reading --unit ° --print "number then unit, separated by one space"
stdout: 85 °
